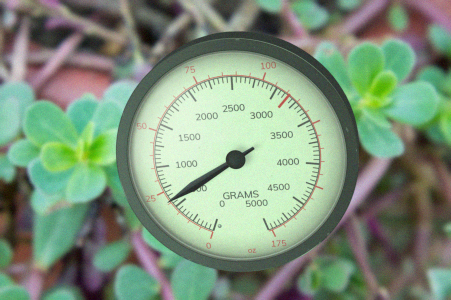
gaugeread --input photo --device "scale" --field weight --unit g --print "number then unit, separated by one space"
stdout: 600 g
